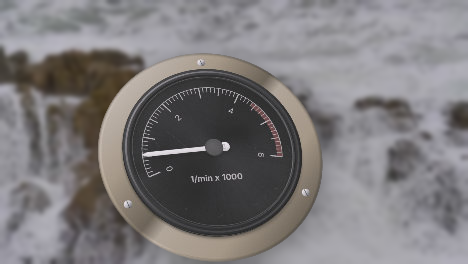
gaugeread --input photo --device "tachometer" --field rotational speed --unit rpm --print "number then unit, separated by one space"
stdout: 500 rpm
